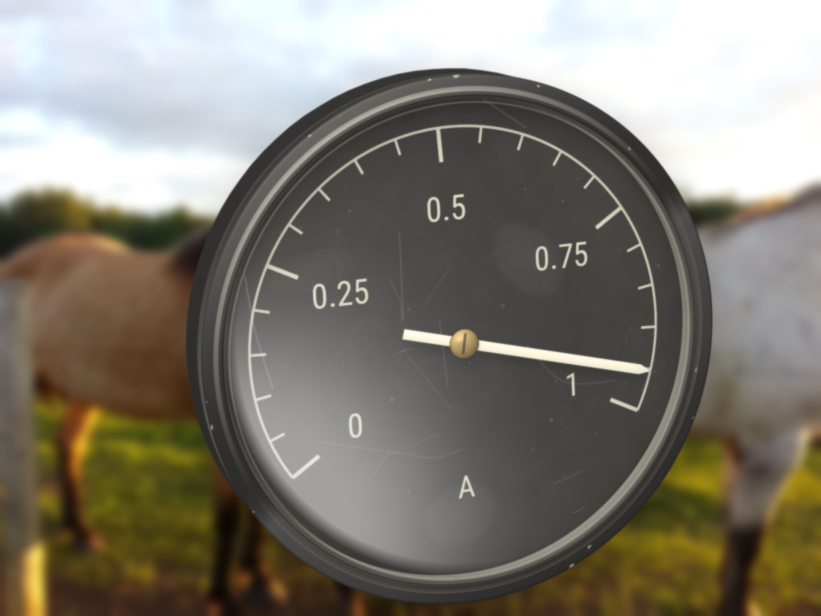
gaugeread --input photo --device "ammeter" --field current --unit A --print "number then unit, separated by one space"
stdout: 0.95 A
